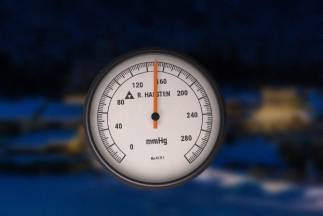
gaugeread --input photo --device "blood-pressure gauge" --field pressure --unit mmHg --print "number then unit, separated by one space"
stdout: 150 mmHg
